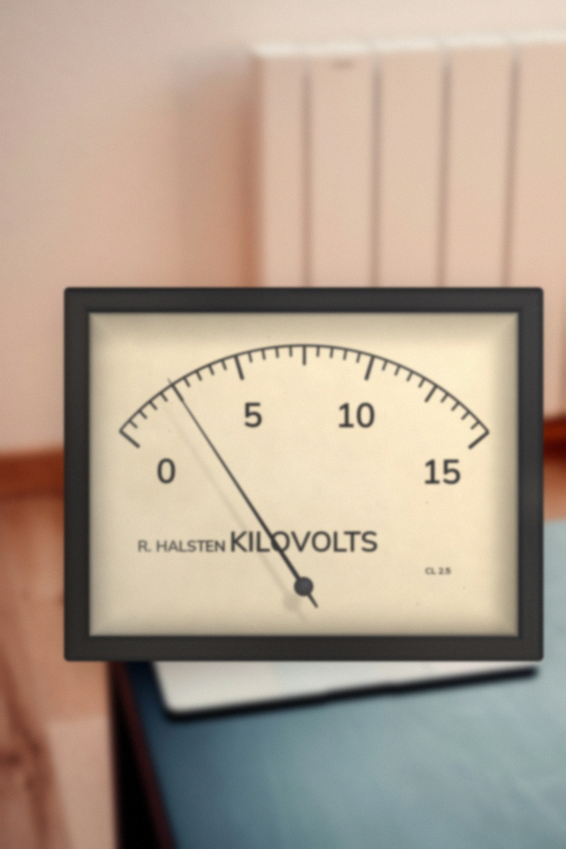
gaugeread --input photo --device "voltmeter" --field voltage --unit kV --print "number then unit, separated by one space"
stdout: 2.5 kV
